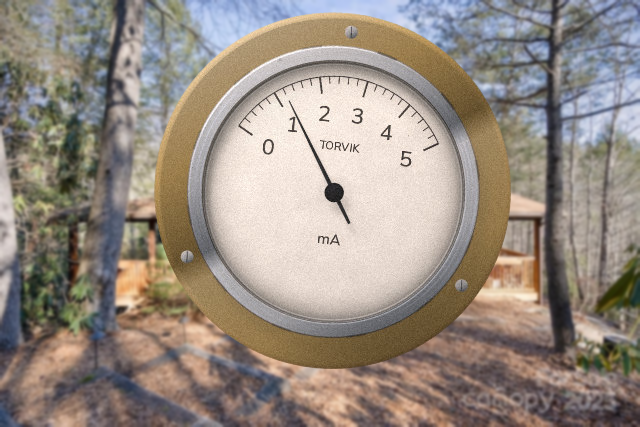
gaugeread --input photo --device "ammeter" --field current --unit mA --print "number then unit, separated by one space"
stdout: 1.2 mA
